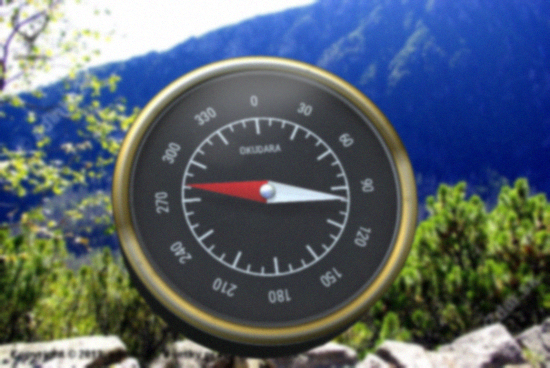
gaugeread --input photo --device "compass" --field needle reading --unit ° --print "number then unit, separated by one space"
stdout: 280 °
